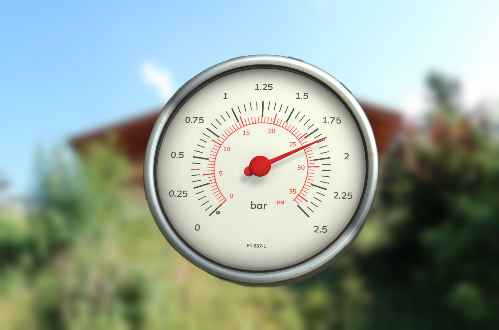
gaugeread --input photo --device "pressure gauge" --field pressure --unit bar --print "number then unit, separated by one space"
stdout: 1.85 bar
